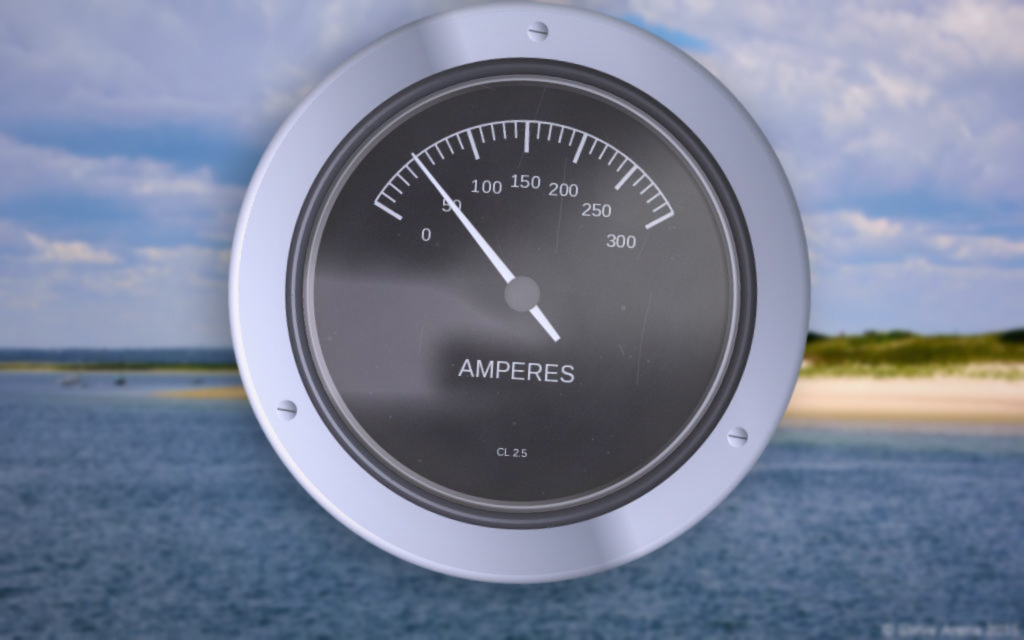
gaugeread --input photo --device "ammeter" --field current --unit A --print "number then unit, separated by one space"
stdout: 50 A
